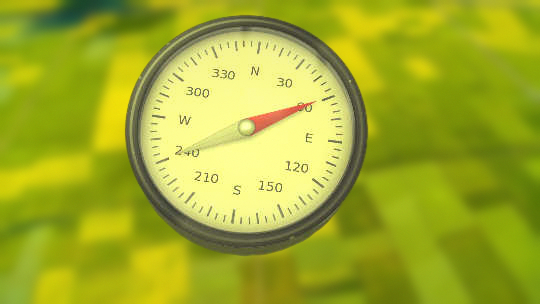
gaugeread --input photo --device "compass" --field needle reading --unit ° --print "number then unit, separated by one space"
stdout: 60 °
